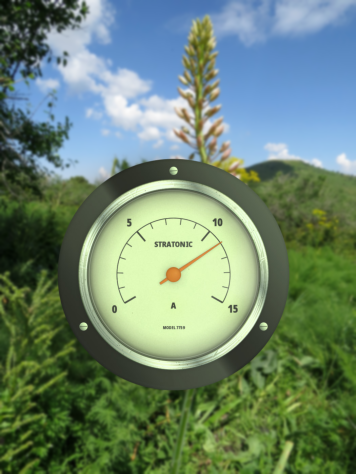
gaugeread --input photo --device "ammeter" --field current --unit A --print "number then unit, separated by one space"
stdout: 11 A
